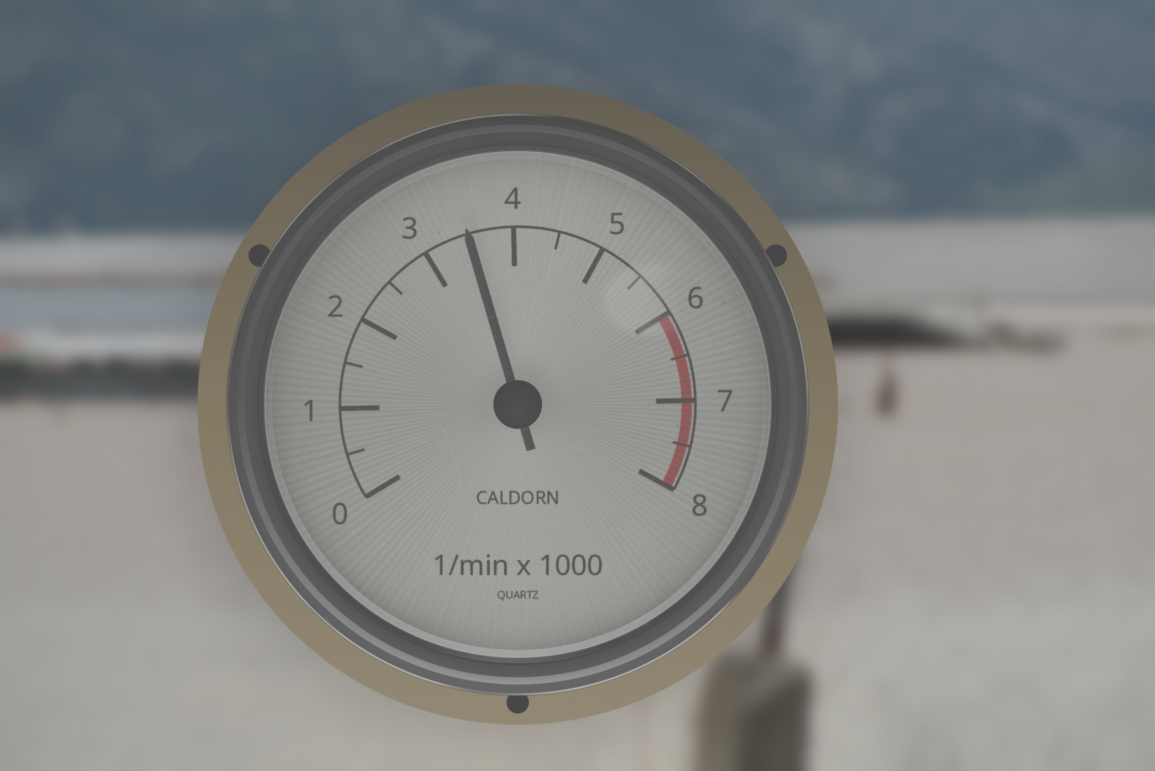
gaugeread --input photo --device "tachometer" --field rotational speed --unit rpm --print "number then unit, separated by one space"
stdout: 3500 rpm
